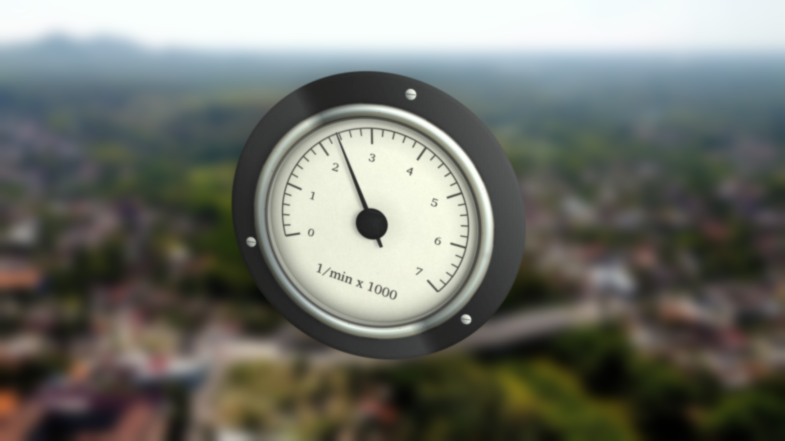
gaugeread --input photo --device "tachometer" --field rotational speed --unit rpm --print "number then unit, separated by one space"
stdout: 2400 rpm
